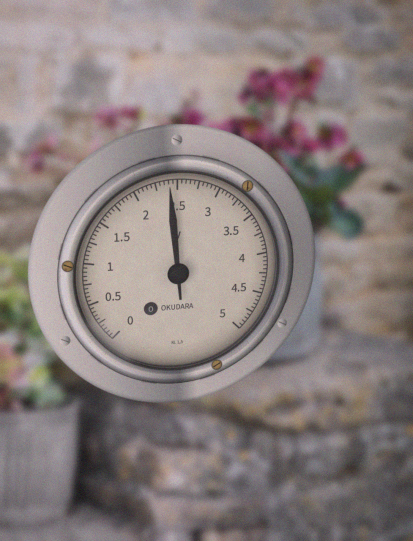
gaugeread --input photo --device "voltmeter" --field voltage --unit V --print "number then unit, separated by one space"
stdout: 2.4 V
